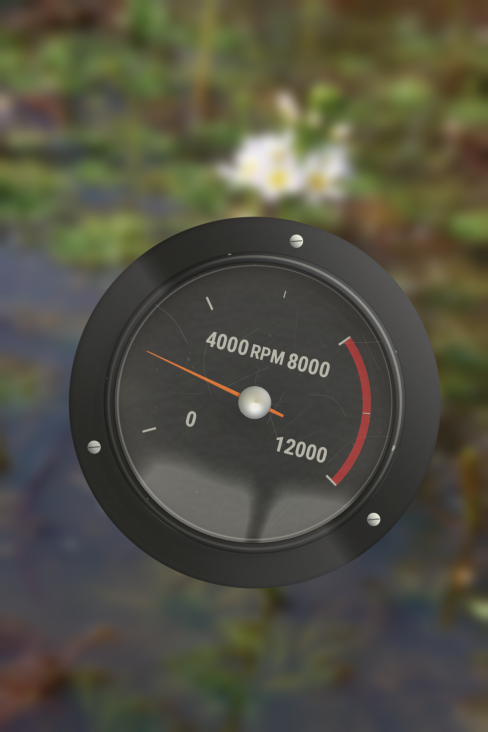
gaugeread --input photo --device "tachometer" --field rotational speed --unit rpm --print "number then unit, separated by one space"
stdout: 2000 rpm
